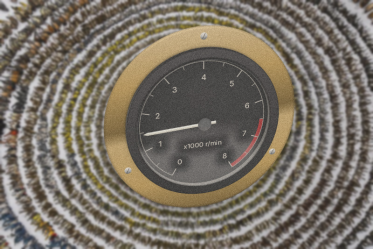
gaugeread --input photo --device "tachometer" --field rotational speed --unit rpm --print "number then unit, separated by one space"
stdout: 1500 rpm
